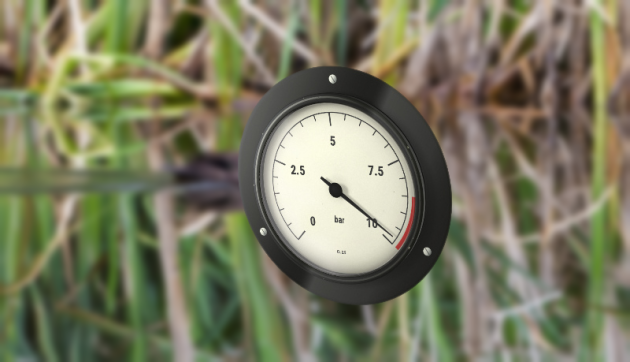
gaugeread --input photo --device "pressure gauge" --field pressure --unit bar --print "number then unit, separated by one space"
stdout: 9.75 bar
